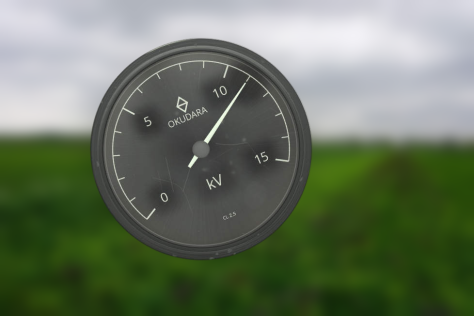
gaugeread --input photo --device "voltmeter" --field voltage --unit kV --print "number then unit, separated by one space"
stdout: 11 kV
